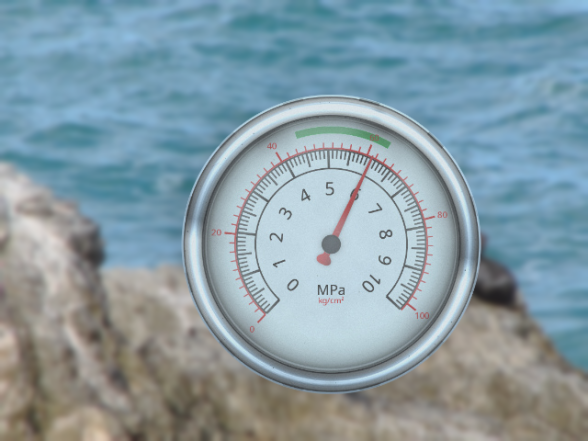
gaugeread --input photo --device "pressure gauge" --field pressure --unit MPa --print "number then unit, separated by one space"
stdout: 6 MPa
